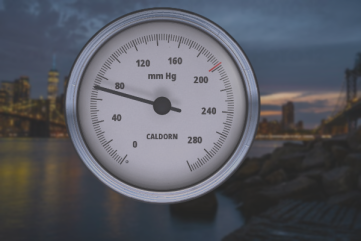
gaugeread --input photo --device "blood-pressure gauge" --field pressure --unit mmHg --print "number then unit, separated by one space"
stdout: 70 mmHg
